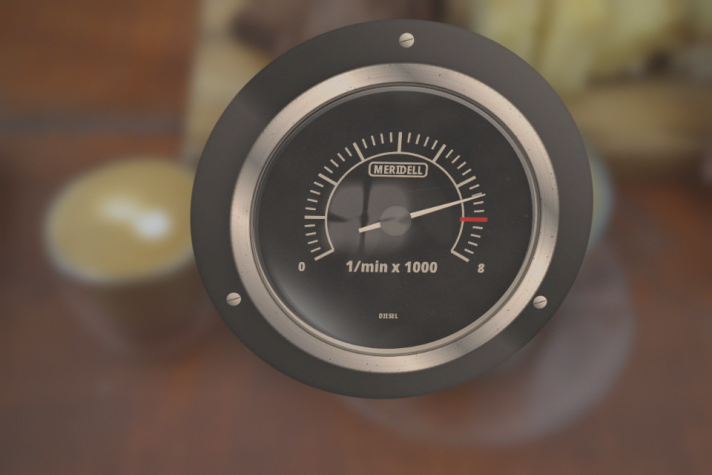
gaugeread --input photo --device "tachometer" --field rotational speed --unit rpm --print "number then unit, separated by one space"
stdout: 6400 rpm
